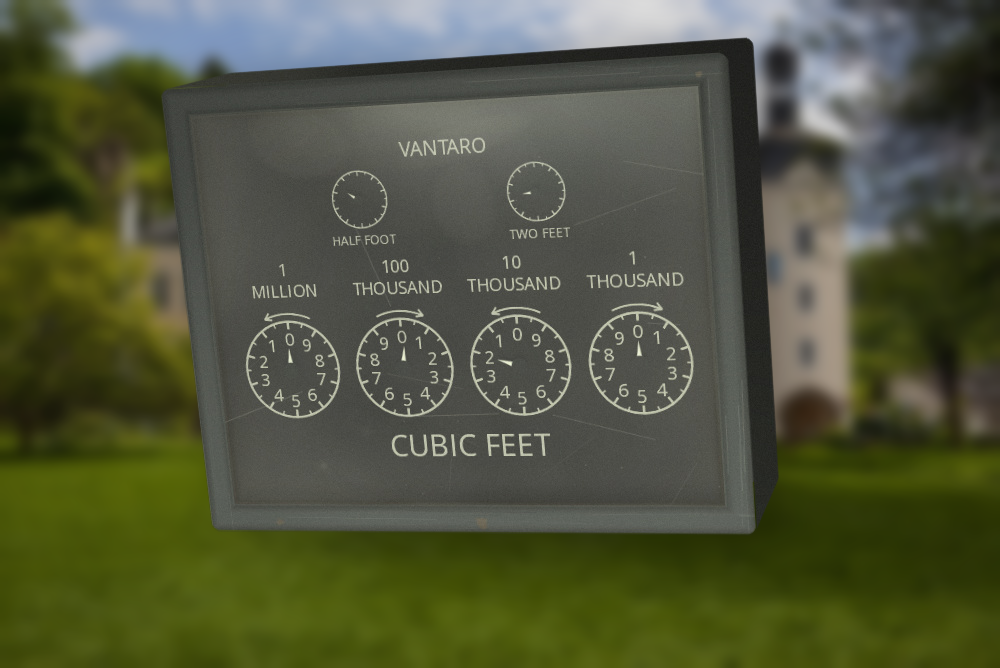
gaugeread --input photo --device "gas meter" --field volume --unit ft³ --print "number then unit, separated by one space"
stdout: 2000 ft³
